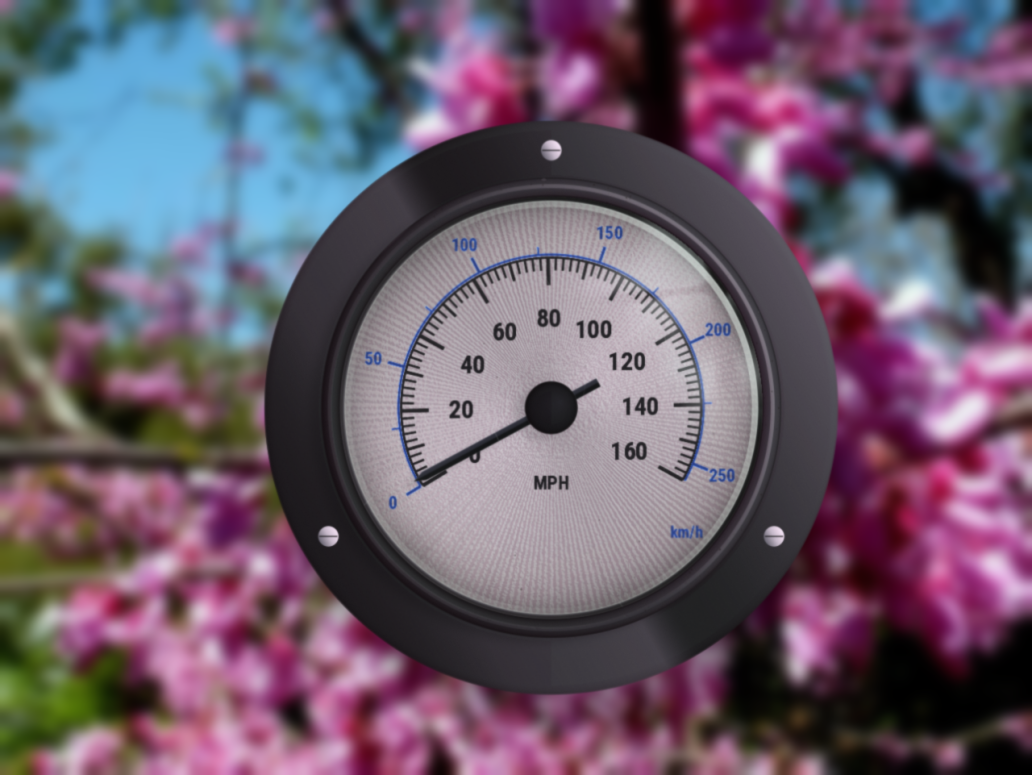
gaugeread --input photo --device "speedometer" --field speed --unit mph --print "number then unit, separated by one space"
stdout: 2 mph
